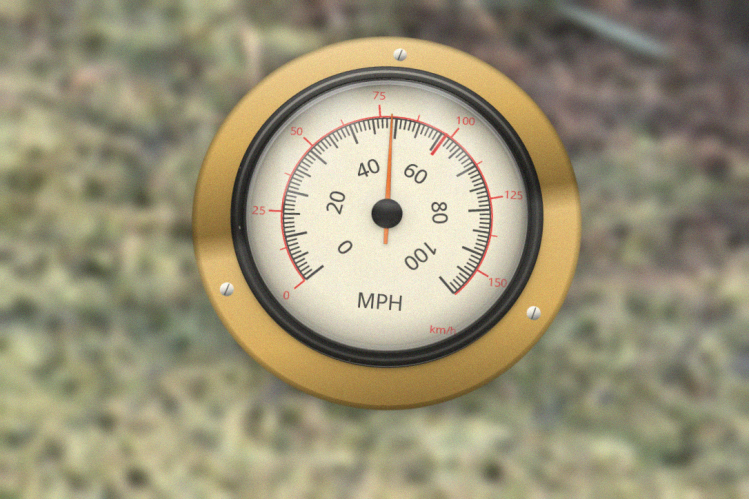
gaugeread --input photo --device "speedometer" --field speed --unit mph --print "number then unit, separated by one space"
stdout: 49 mph
